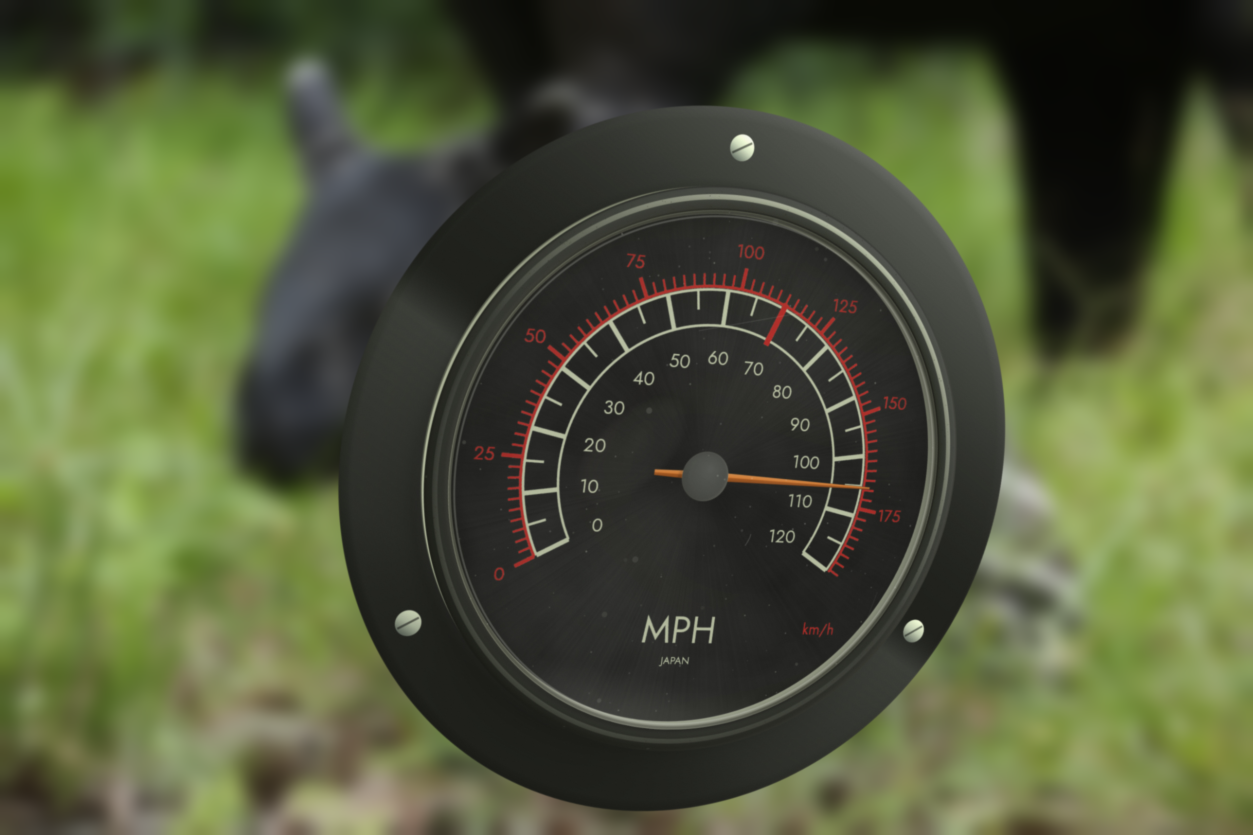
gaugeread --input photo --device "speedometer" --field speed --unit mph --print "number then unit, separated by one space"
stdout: 105 mph
